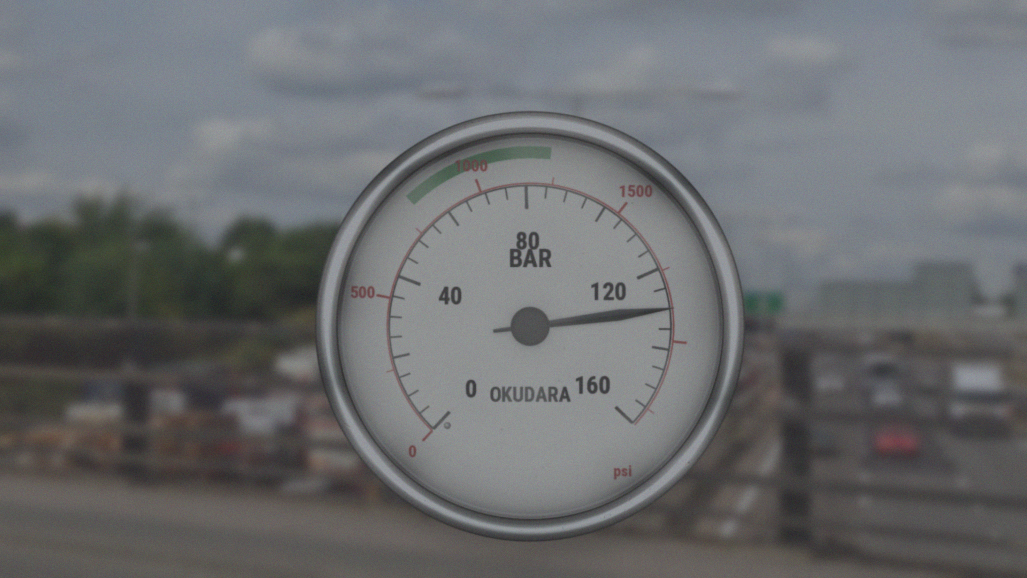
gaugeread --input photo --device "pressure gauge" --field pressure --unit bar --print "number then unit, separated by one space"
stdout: 130 bar
